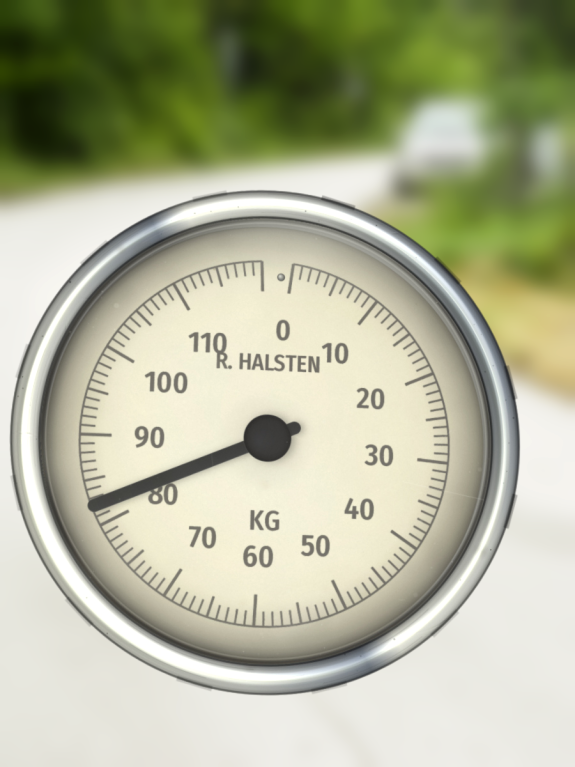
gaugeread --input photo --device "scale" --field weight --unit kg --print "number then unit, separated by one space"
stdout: 82 kg
